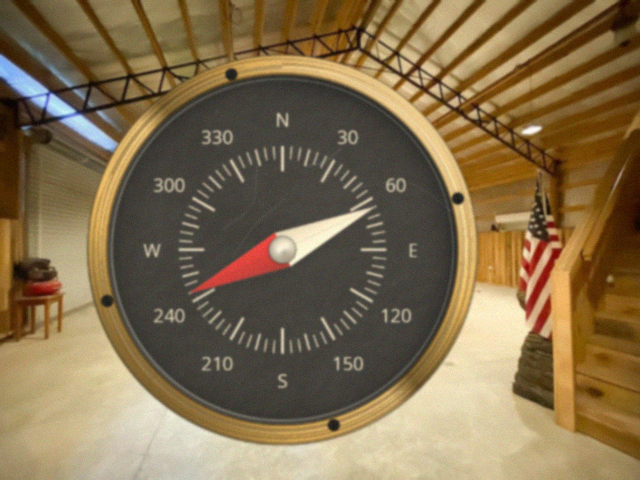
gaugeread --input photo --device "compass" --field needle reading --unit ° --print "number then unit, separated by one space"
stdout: 245 °
